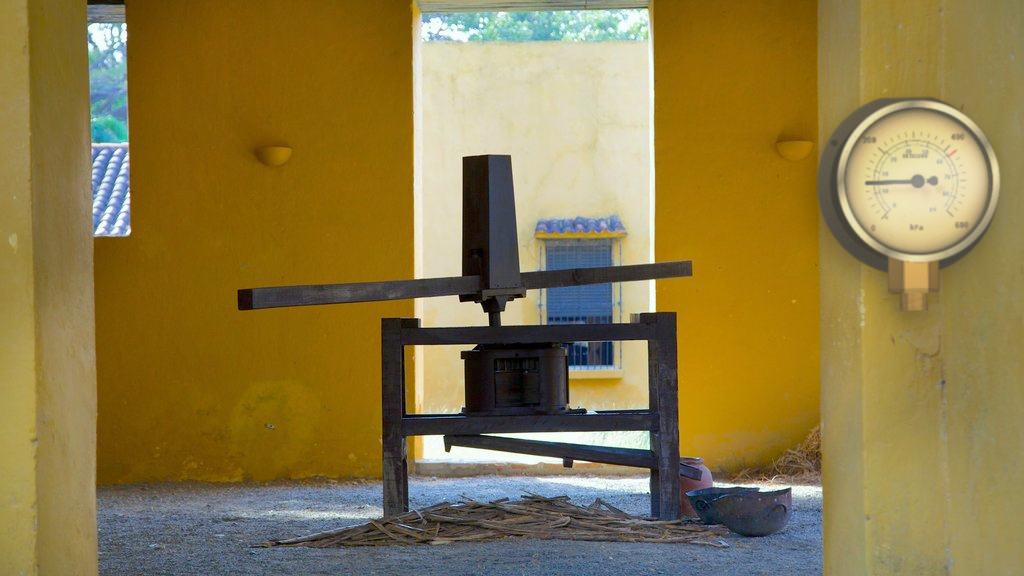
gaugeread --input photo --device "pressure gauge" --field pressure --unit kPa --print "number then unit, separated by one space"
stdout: 100 kPa
